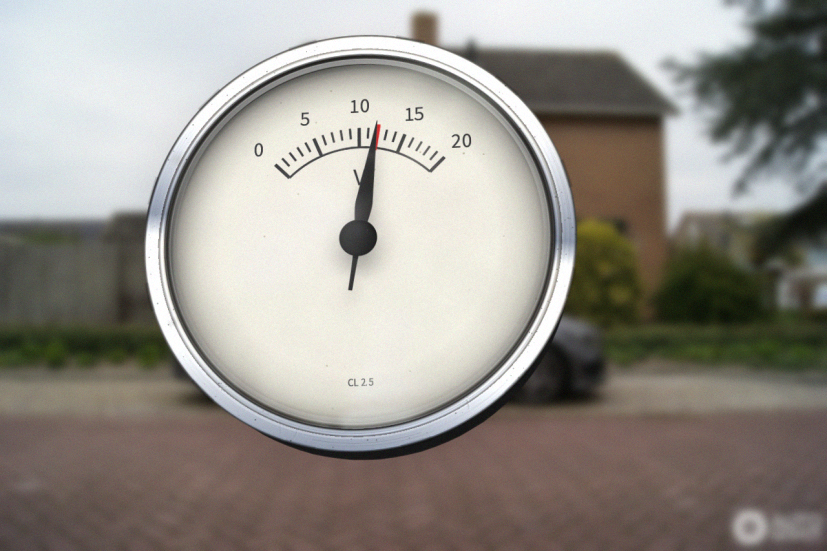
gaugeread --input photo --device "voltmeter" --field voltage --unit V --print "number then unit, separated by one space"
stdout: 12 V
